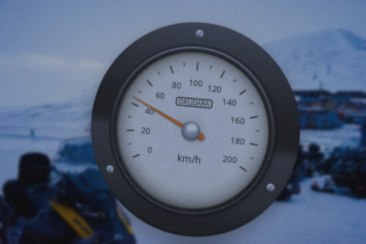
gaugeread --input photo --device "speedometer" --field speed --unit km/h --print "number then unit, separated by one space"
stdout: 45 km/h
